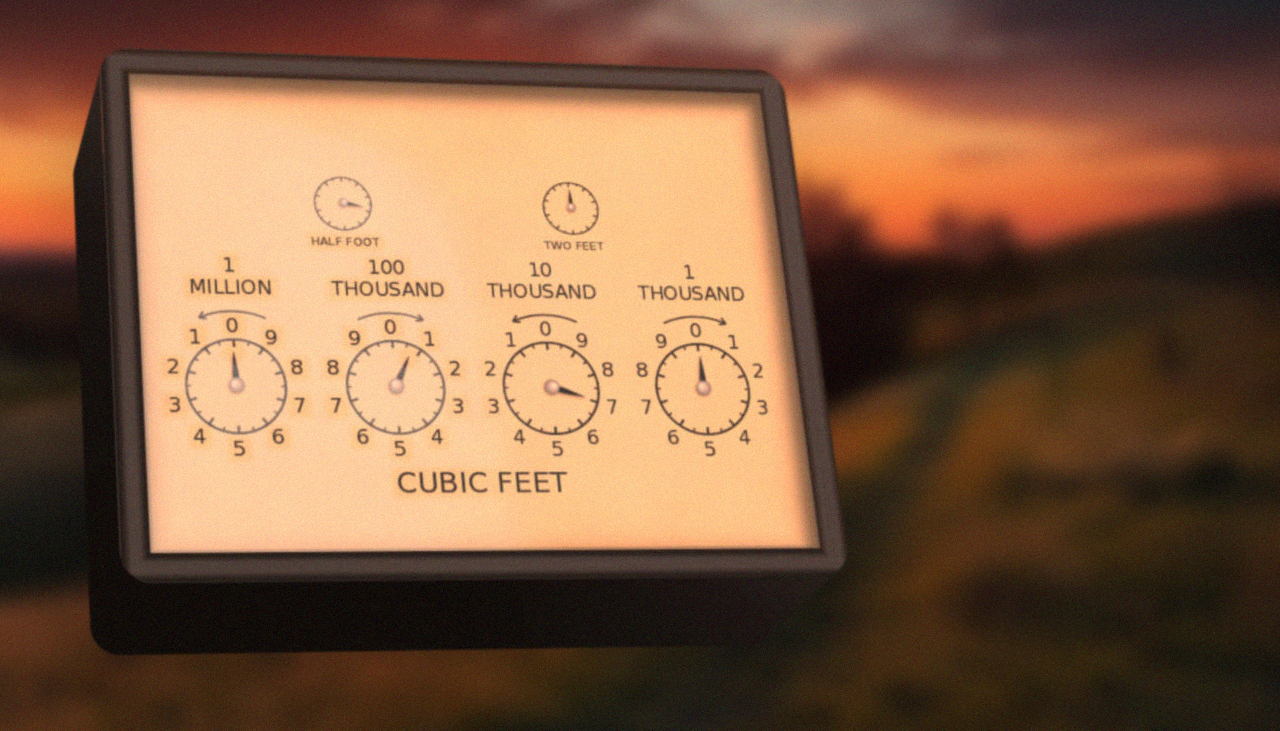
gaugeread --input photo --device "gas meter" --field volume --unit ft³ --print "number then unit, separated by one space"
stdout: 7000 ft³
